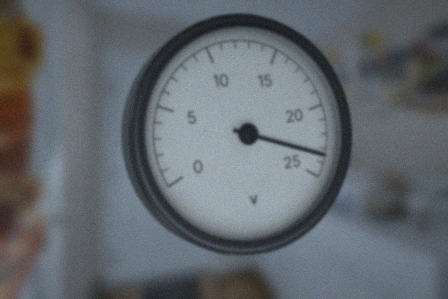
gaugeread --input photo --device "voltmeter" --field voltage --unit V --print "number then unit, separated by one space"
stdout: 23.5 V
